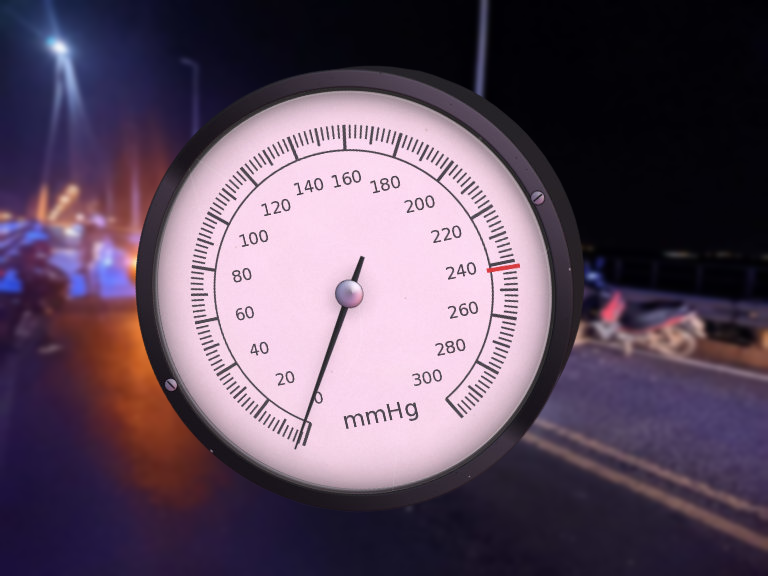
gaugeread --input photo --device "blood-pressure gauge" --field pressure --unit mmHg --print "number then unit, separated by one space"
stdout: 2 mmHg
